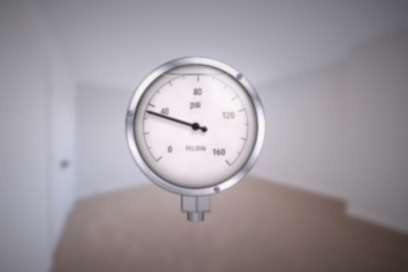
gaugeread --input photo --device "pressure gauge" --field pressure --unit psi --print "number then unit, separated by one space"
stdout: 35 psi
